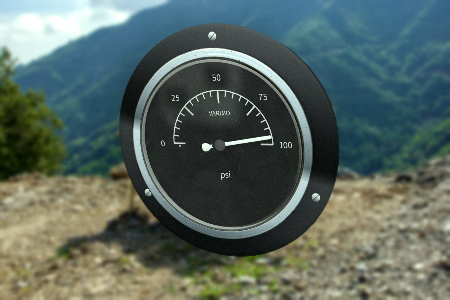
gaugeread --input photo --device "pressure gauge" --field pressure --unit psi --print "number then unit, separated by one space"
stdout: 95 psi
